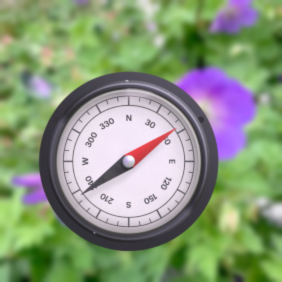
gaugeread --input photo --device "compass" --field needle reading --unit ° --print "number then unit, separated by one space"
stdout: 55 °
